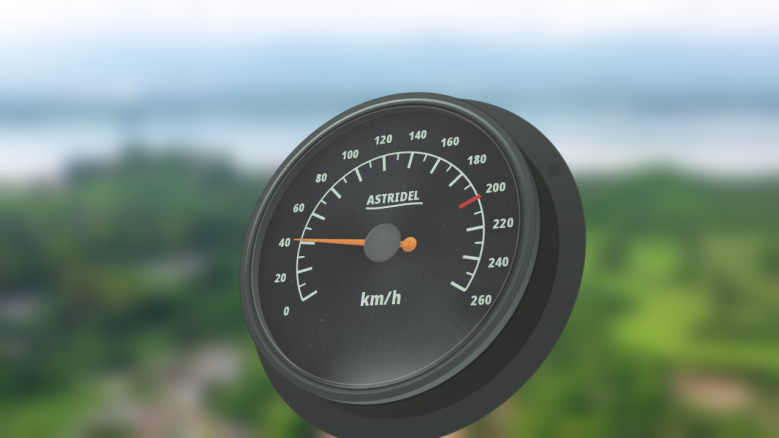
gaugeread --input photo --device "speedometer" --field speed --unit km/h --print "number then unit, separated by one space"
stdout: 40 km/h
